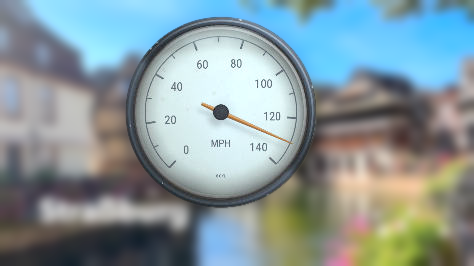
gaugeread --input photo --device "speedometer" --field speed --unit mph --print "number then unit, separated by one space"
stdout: 130 mph
